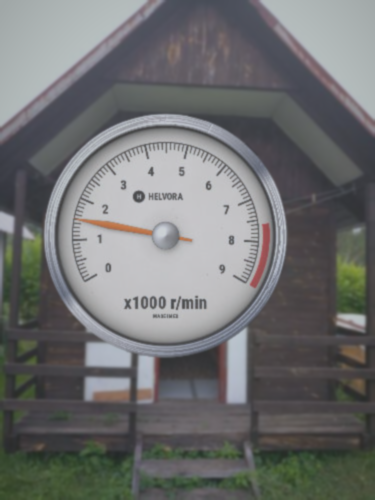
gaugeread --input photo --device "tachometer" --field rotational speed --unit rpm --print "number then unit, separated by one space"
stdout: 1500 rpm
